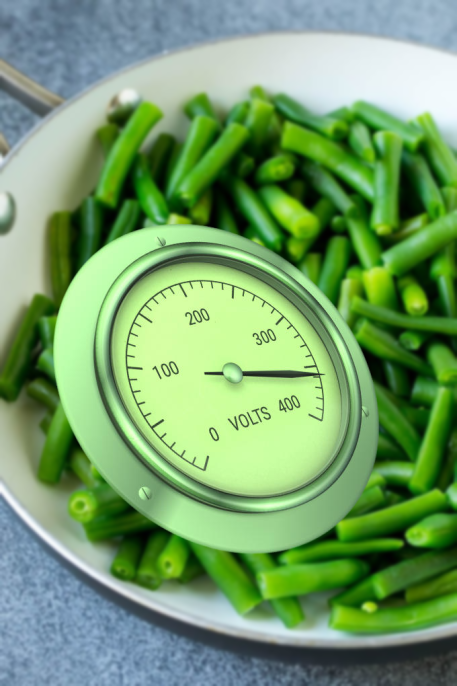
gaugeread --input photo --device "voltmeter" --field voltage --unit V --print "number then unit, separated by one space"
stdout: 360 V
